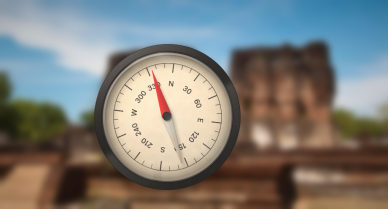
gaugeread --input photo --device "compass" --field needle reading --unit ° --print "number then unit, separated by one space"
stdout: 335 °
